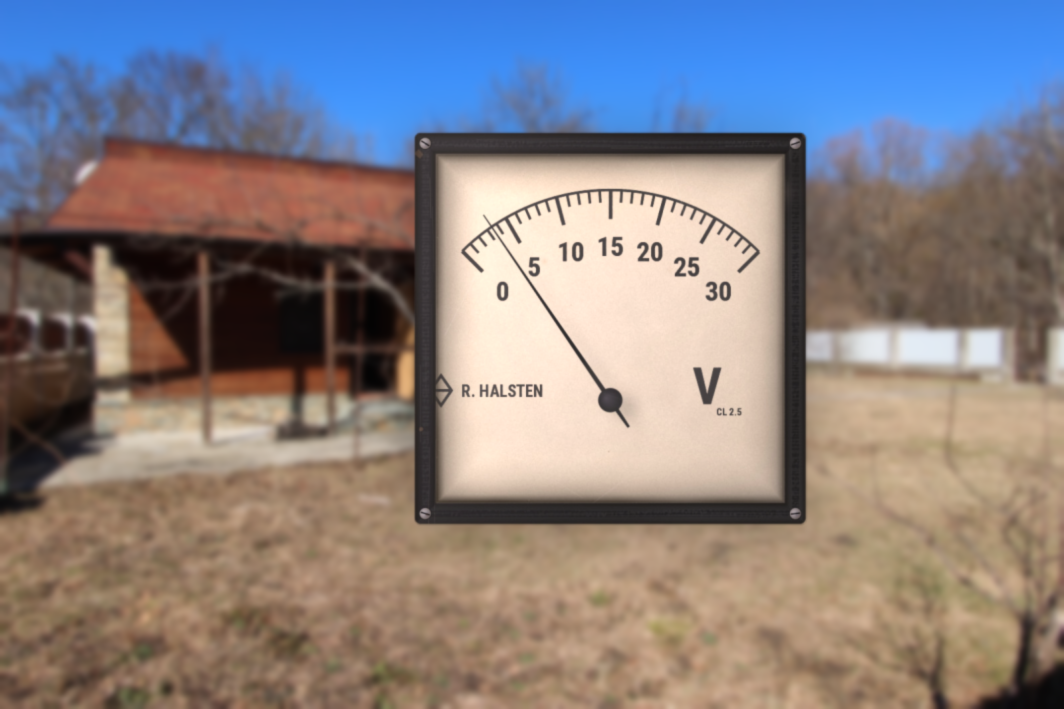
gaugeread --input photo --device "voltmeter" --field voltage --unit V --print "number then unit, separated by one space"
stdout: 3.5 V
